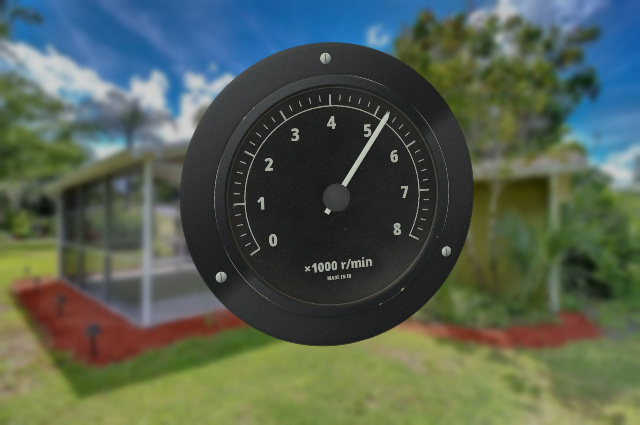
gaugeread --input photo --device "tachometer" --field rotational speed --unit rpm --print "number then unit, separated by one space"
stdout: 5200 rpm
